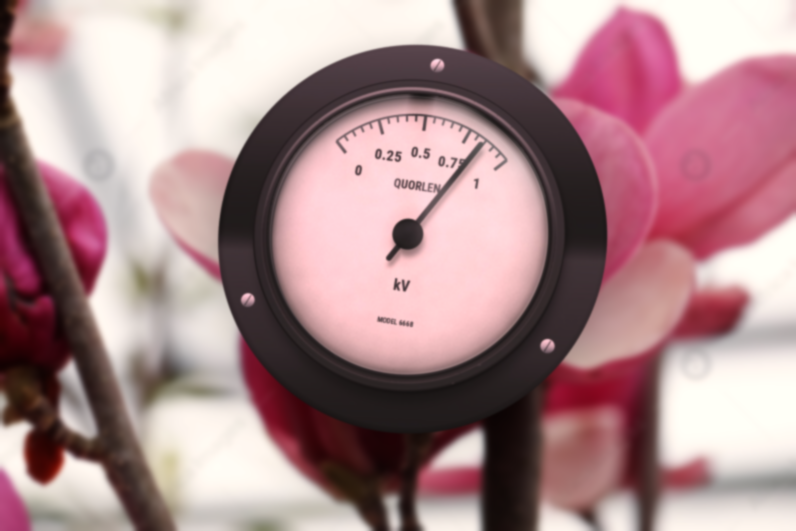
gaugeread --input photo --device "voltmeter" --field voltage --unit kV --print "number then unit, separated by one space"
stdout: 0.85 kV
